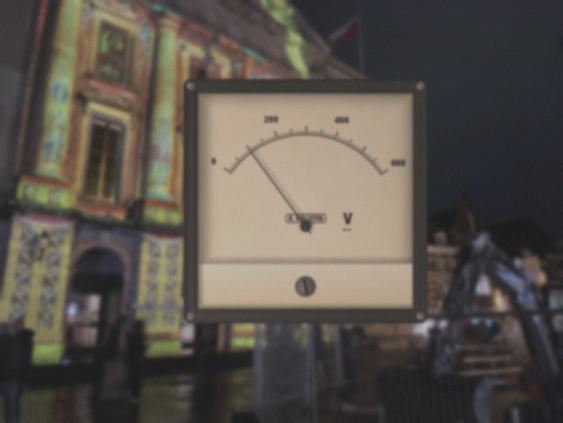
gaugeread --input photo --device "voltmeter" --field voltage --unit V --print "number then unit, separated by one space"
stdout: 100 V
